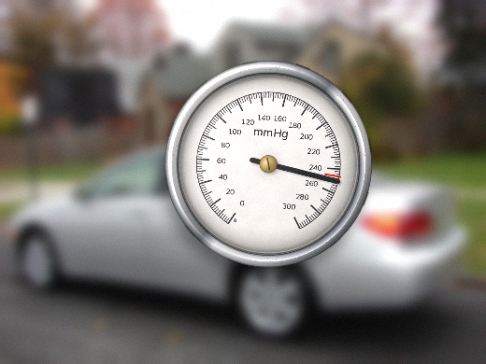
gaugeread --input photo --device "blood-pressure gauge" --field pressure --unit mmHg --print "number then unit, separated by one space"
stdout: 250 mmHg
